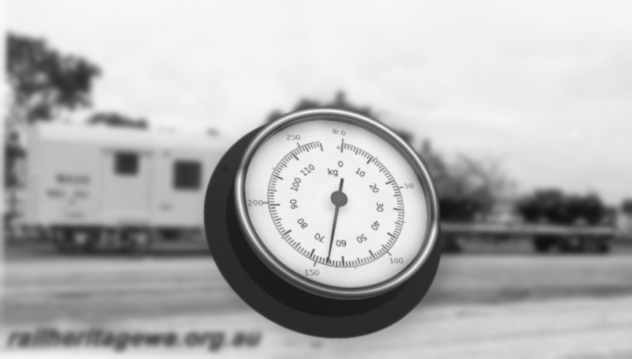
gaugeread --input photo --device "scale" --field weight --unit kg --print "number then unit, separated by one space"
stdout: 65 kg
